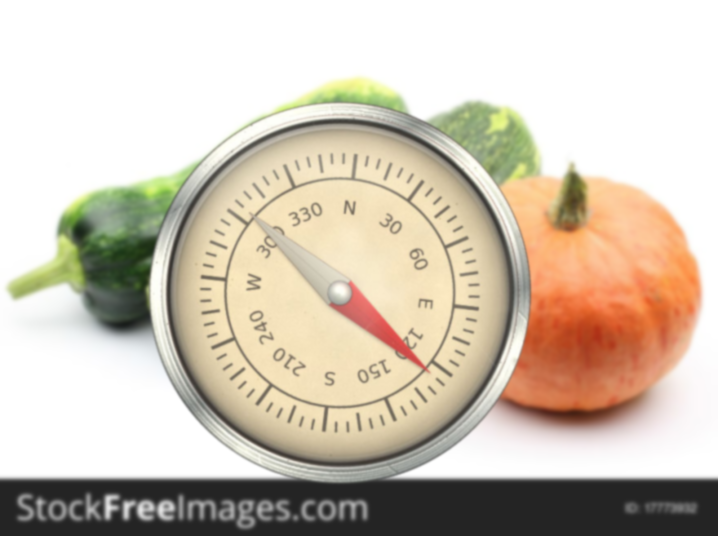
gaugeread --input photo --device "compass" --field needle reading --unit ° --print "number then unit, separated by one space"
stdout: 125 °
